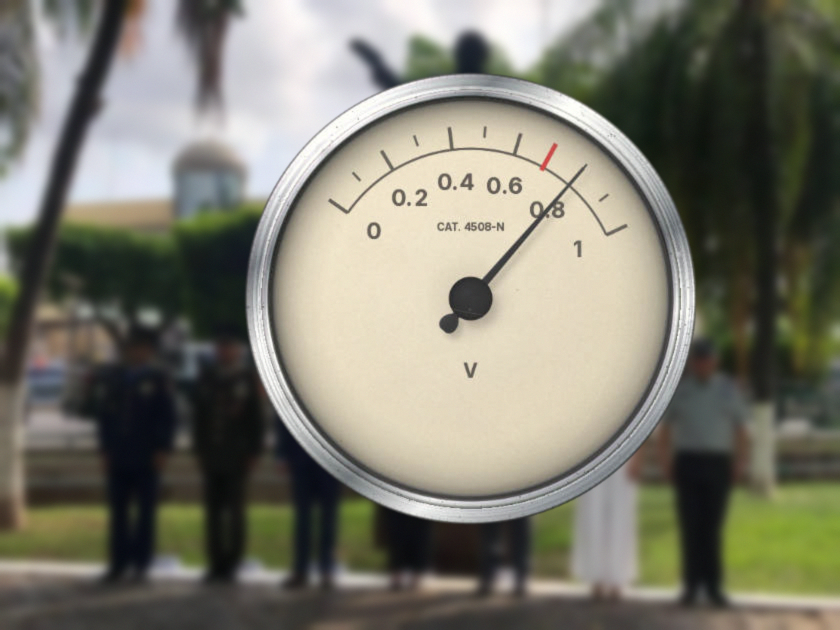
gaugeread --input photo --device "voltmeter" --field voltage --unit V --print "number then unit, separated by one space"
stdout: 0.8 V
